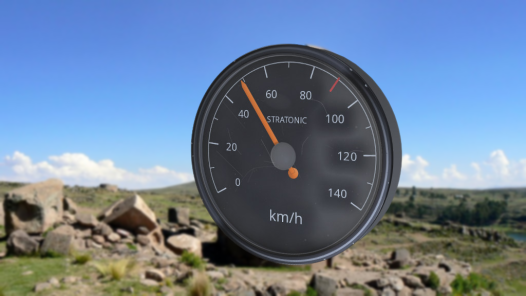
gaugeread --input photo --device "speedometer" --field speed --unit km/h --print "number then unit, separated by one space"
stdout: 50 km/h
